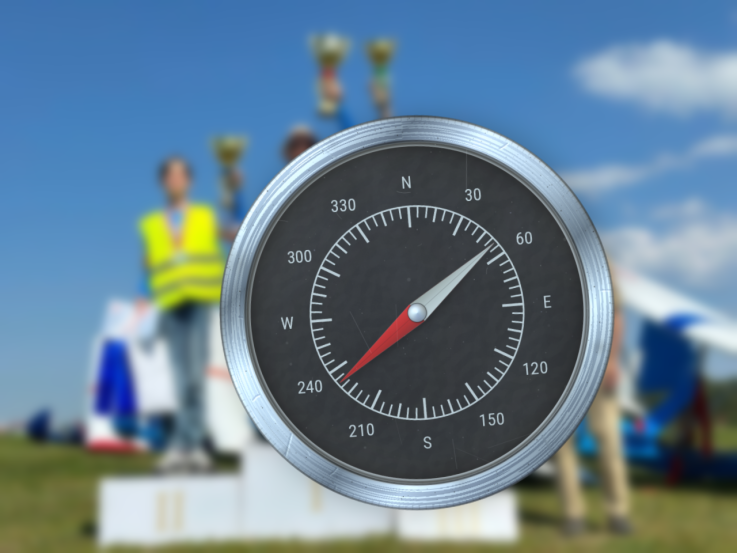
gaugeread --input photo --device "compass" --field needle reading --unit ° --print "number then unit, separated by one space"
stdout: 232.5 °
